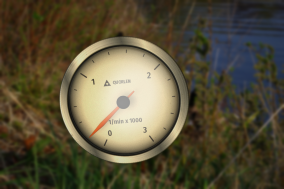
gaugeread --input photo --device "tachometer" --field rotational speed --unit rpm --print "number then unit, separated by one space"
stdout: 200 rpm
